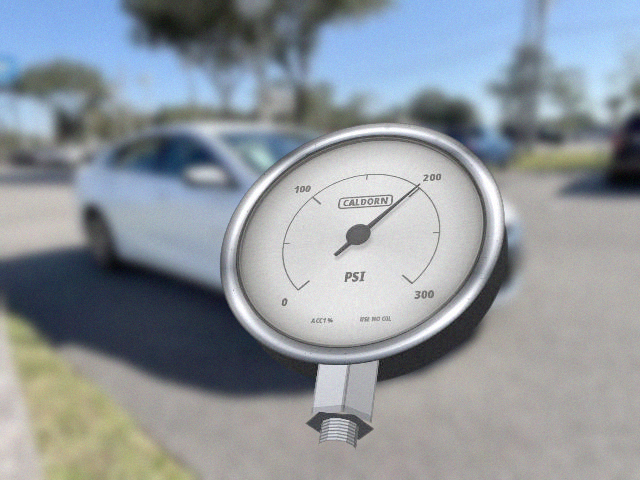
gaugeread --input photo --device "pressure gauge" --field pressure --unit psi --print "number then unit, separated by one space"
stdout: 200 psi
